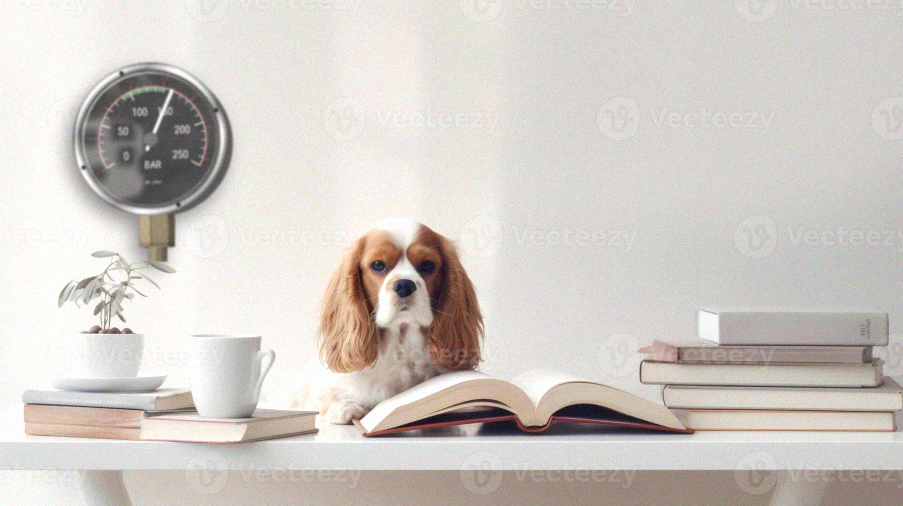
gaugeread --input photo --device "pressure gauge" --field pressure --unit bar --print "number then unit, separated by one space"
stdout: 150 bar
